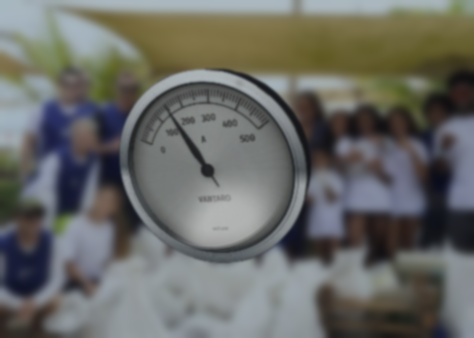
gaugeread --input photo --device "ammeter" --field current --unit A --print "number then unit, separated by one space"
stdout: 150 A
